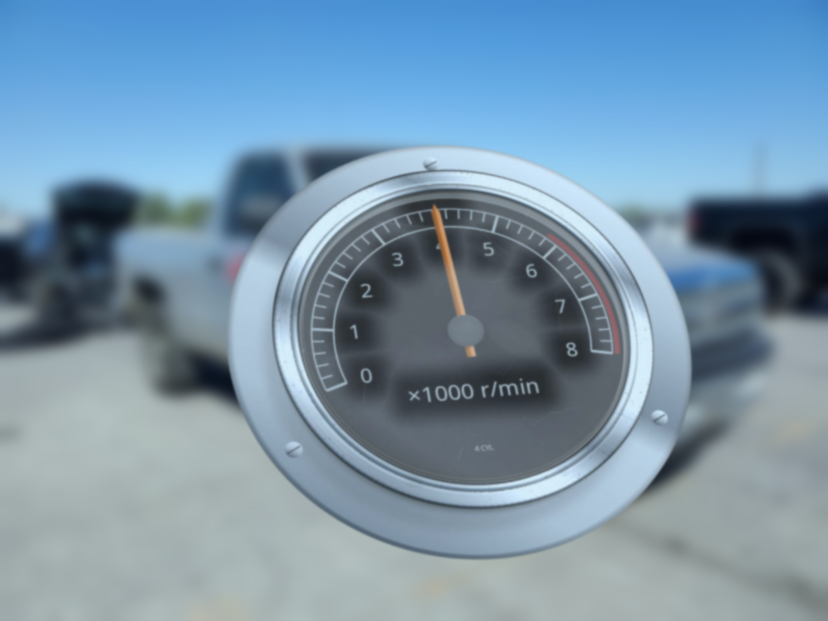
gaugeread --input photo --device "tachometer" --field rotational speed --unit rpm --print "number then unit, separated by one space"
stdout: 4000 rpm
